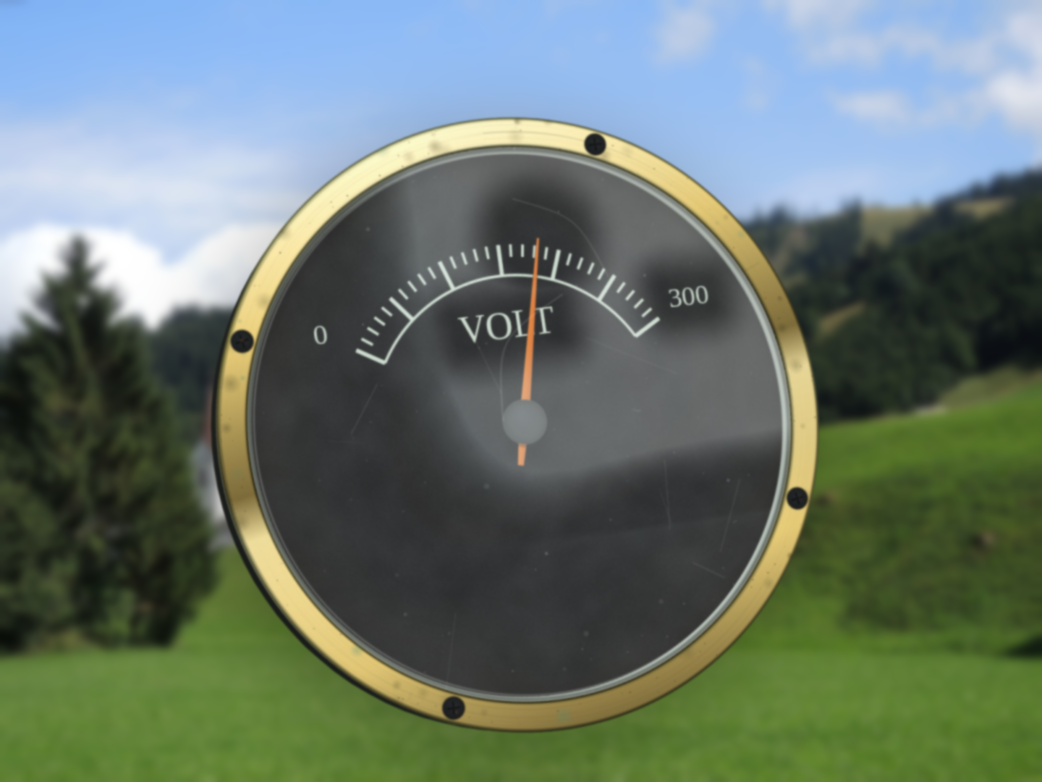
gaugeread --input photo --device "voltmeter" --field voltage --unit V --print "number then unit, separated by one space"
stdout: 180 V
